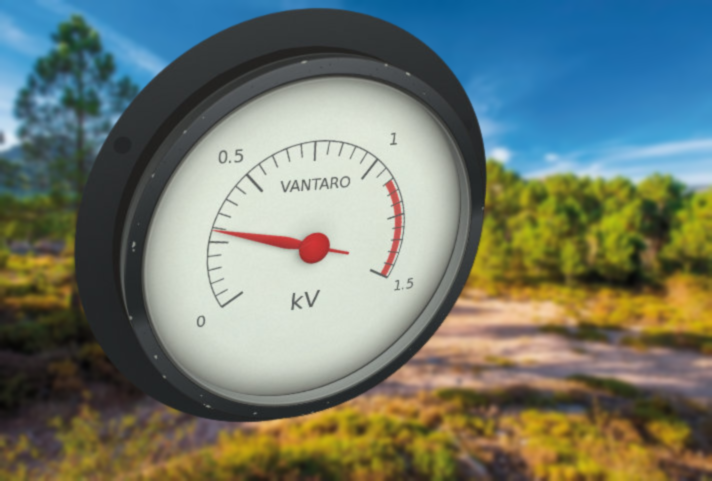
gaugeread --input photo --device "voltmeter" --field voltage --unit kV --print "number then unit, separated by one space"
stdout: 0.3 kV
